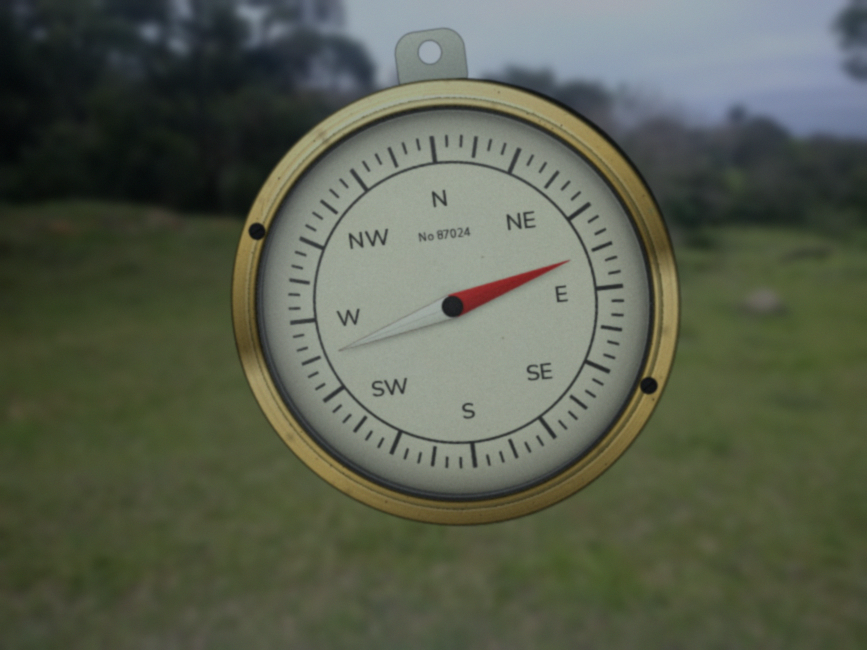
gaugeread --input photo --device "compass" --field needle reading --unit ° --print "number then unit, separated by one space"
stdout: 75 °
